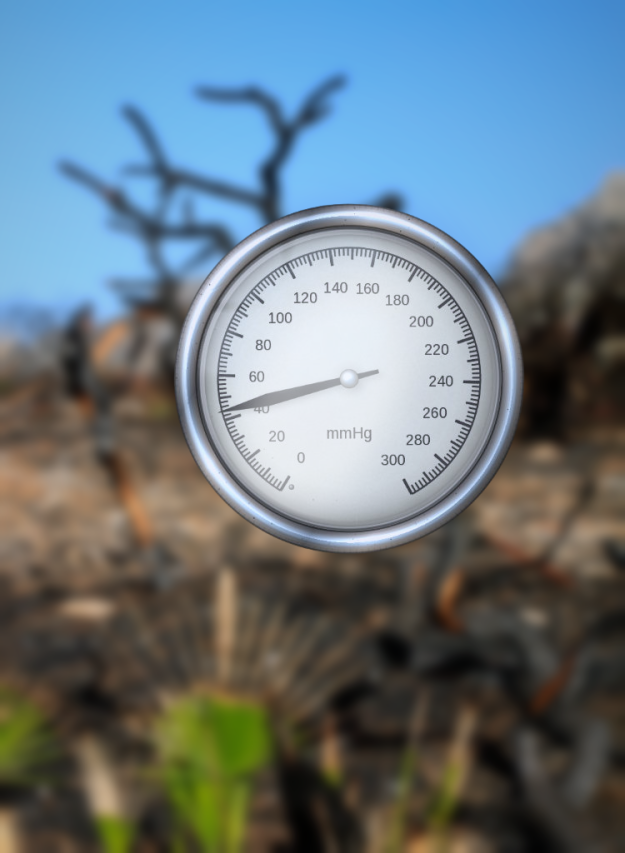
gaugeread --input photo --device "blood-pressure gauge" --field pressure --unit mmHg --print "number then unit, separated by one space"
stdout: 44 mmHg
